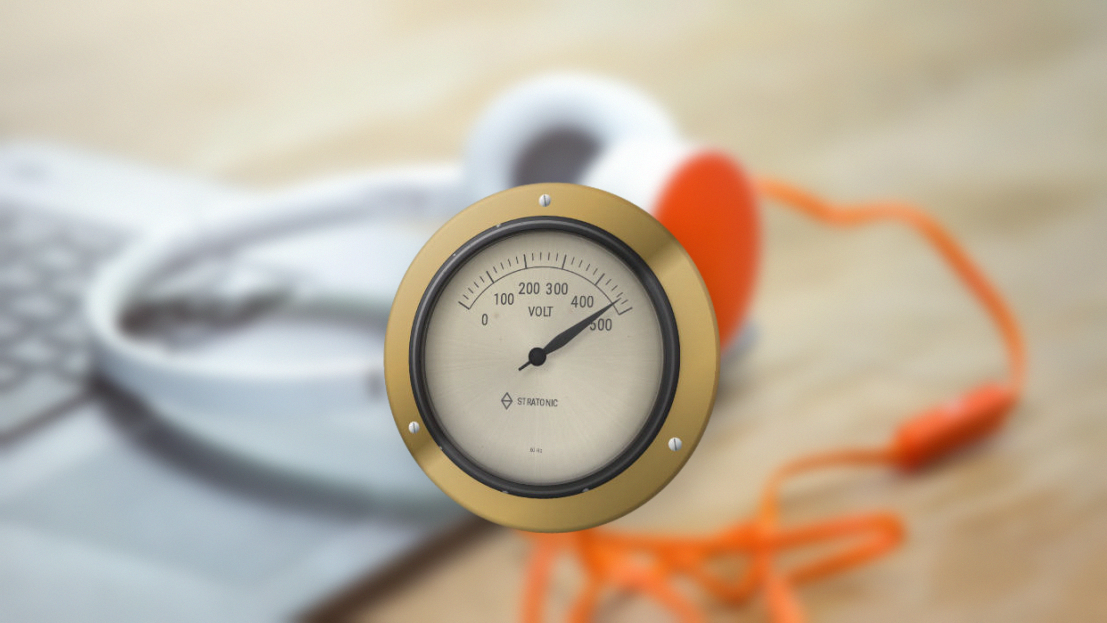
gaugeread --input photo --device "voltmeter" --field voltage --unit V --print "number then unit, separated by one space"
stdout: 470 V
